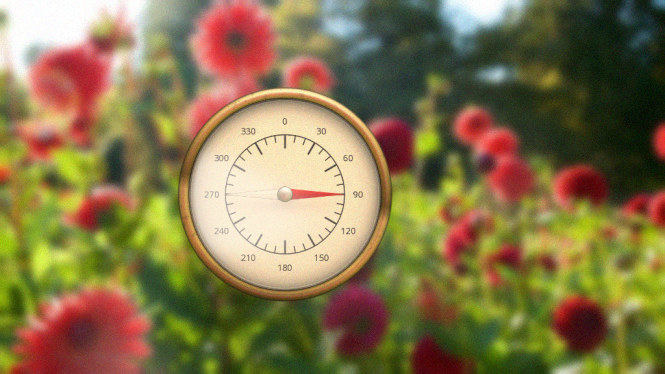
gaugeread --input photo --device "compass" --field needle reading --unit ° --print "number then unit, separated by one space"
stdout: 90 °
